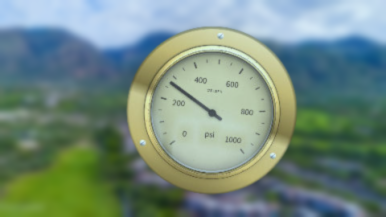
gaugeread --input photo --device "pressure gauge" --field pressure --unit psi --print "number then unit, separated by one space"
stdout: 275 psi
